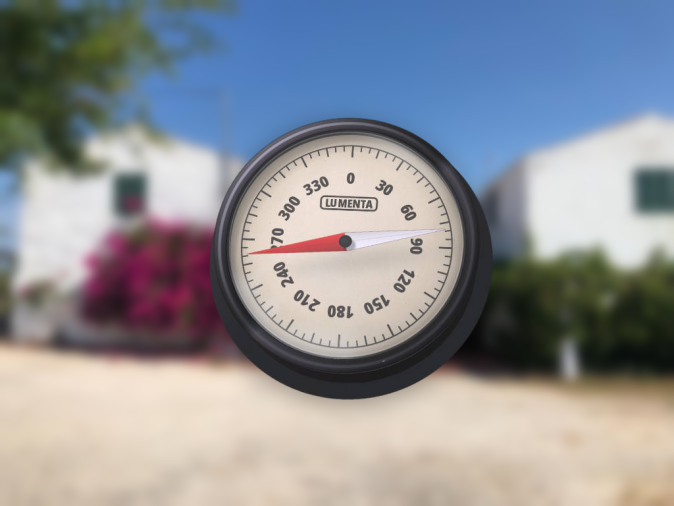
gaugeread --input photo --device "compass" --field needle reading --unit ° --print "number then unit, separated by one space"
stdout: 260 °
